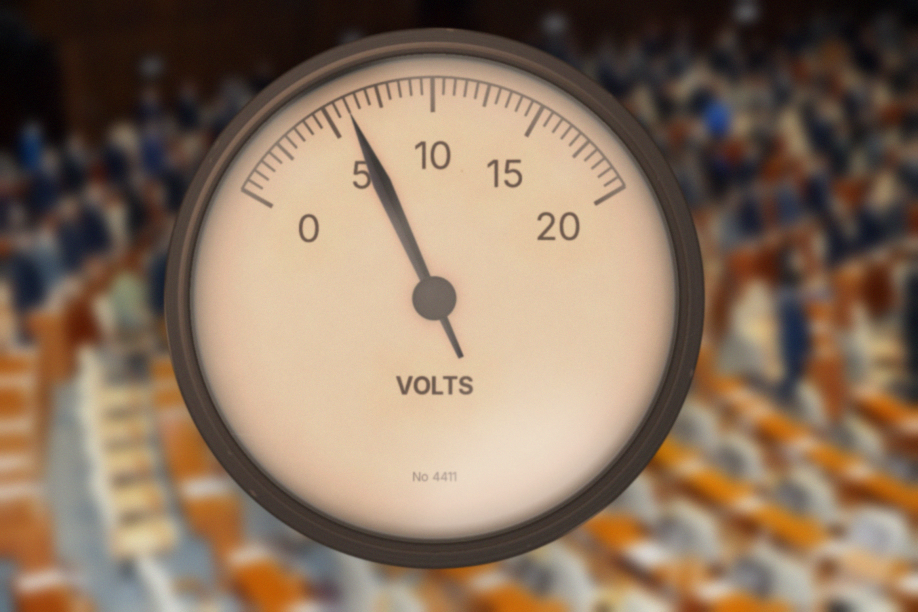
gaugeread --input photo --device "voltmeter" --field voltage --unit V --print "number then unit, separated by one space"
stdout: 6 V
